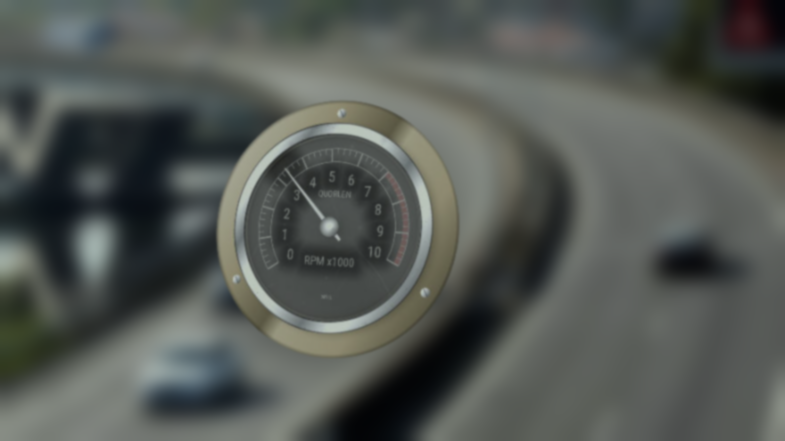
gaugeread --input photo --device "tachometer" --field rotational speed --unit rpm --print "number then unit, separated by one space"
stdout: 3400 rpm
